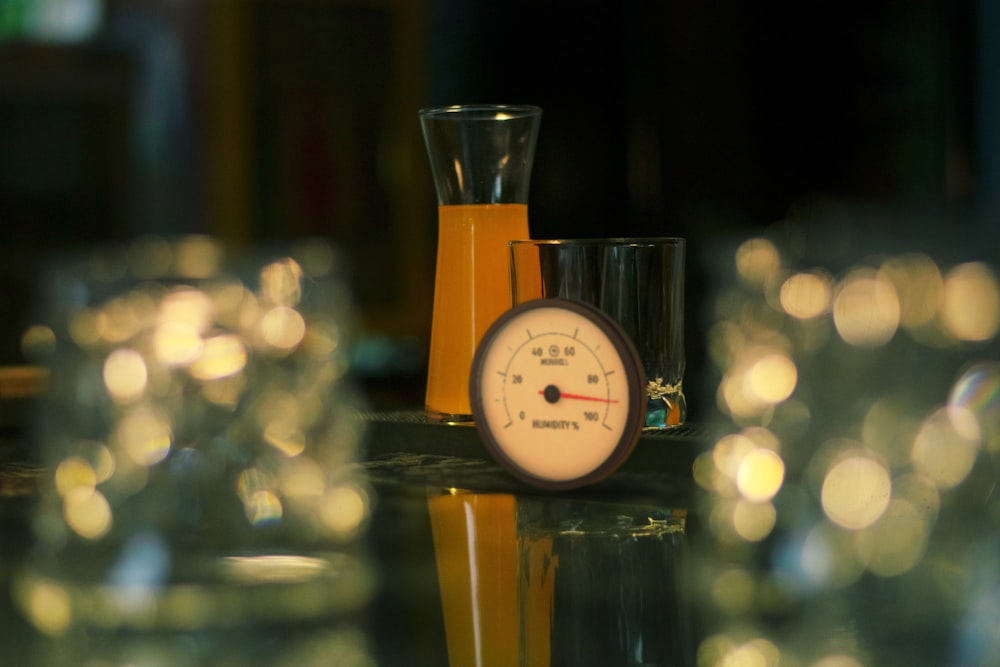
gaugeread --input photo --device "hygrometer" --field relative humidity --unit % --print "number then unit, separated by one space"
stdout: 90 %
